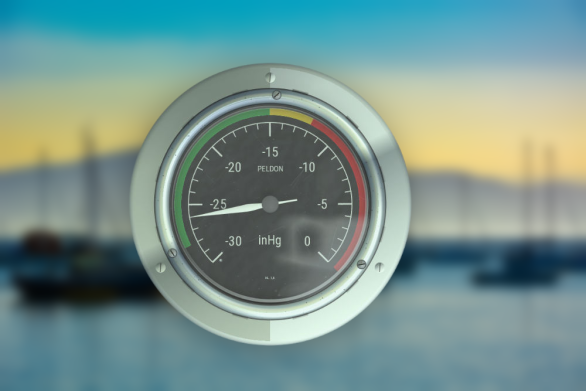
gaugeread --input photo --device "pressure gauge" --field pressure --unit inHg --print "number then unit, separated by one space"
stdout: -26 inHg
